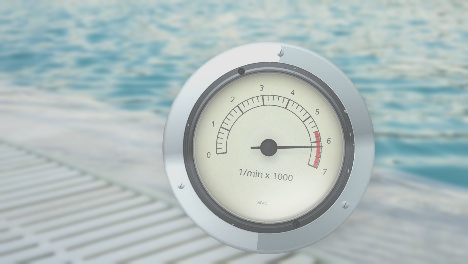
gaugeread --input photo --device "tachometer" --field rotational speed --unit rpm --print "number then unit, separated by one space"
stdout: 6200 rpm
